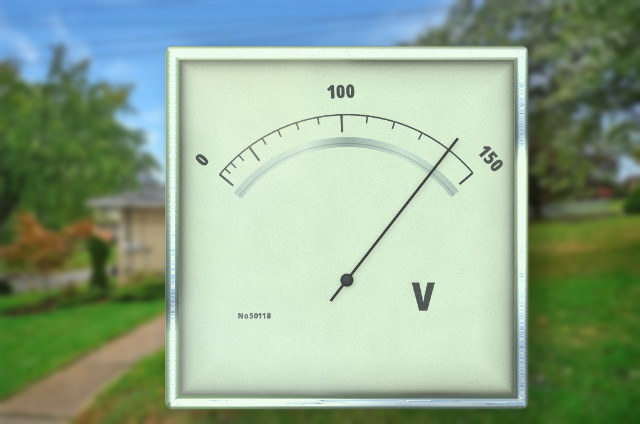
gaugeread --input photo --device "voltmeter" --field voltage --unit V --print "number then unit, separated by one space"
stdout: 140 V
